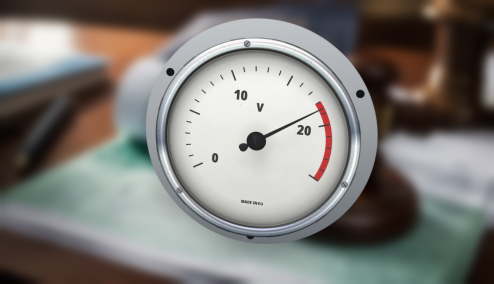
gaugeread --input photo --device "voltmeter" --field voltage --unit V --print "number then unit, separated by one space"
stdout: 18.5 V
